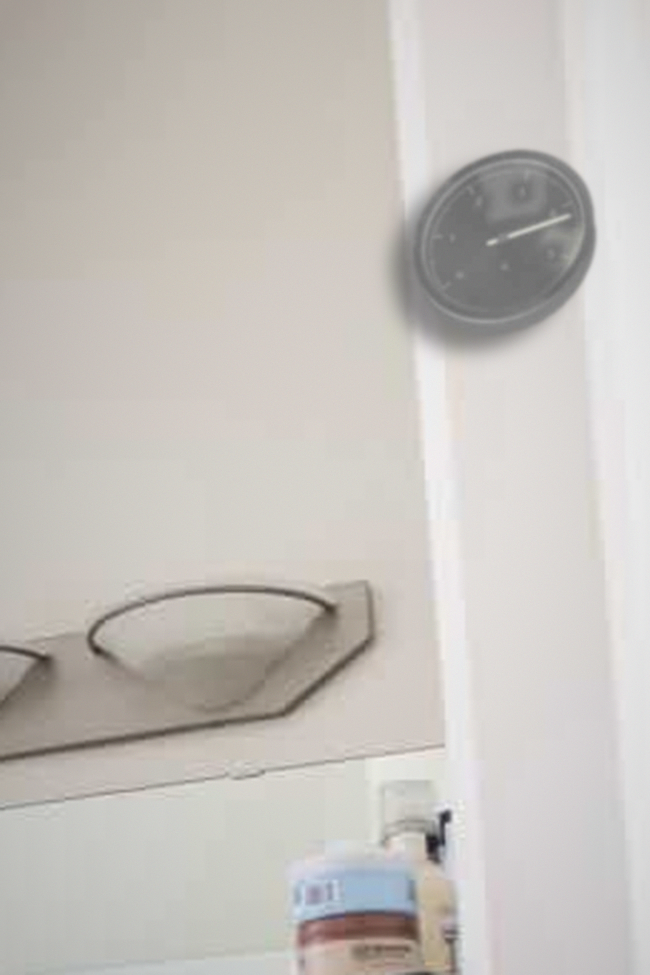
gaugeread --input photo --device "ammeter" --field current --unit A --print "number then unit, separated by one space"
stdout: 4.25 A
